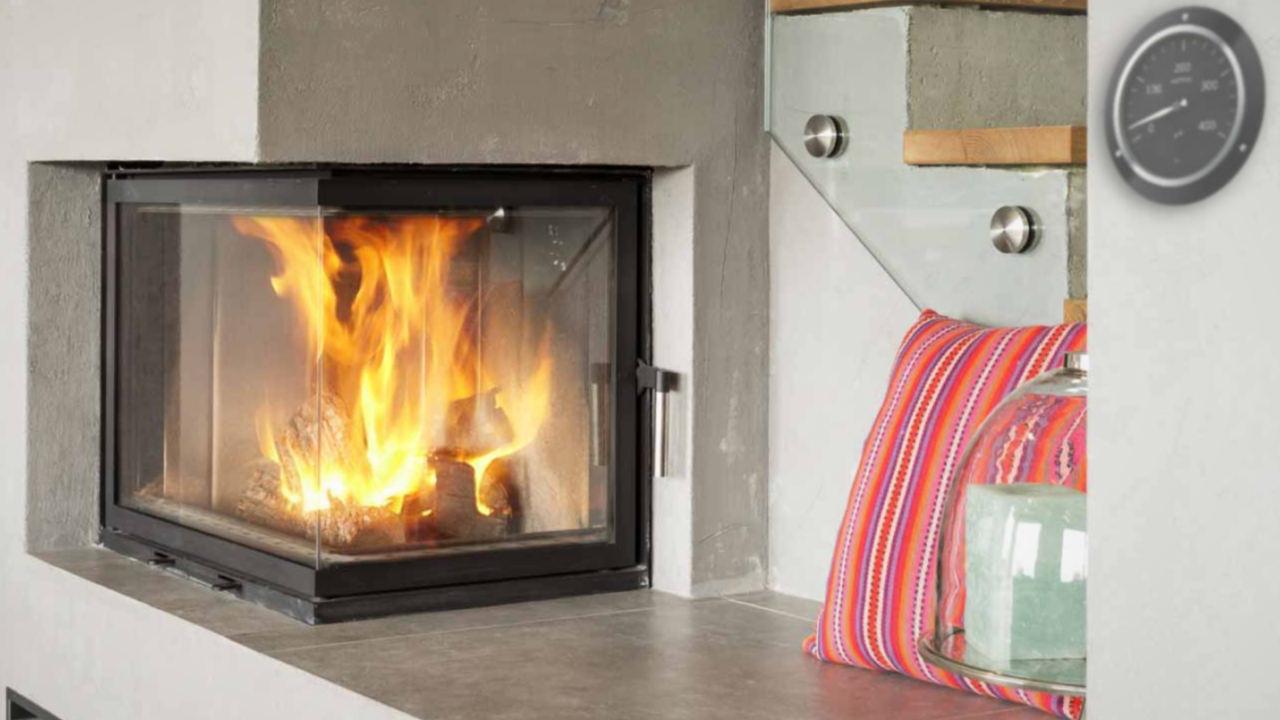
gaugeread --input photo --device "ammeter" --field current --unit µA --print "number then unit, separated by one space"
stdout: 20 µA
